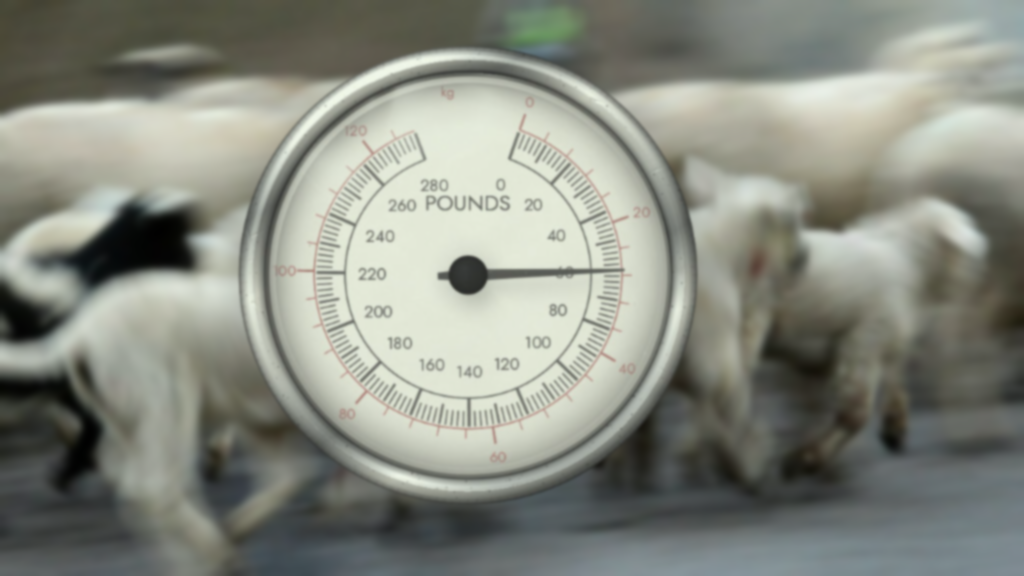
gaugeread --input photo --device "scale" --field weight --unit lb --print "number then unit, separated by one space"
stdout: 60 lb
